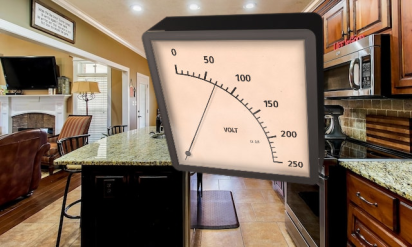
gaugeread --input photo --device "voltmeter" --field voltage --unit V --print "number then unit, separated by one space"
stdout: 70 V
